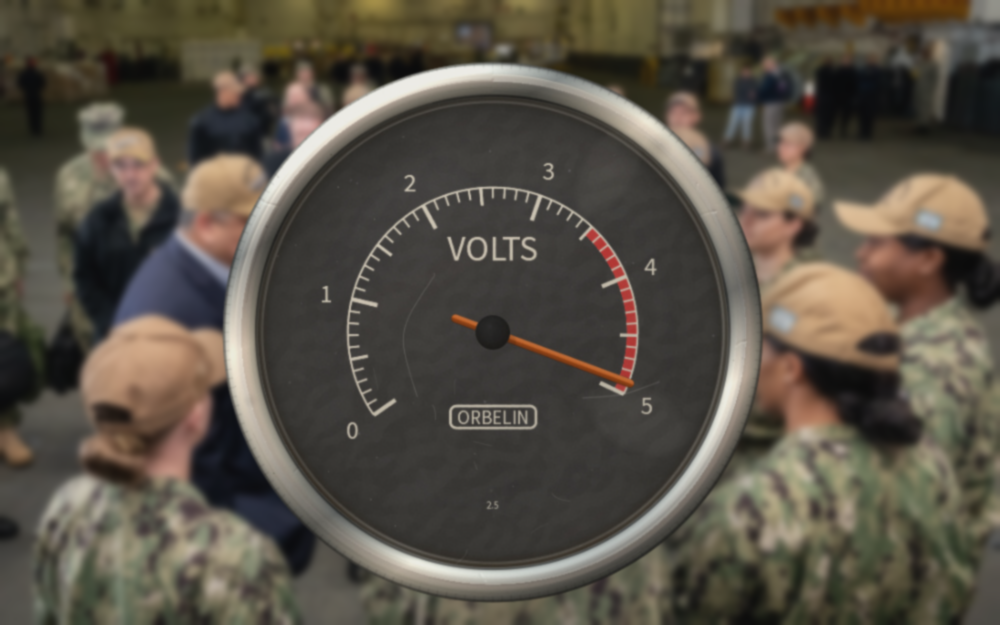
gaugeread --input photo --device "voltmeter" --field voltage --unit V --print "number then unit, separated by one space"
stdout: 4.9 V
